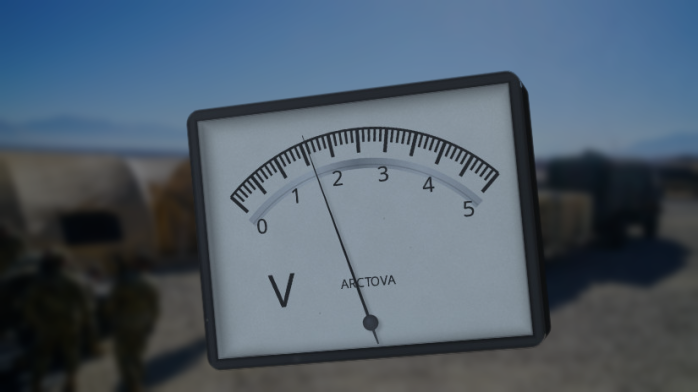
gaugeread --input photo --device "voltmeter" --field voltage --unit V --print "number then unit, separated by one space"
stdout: 1.6 V
